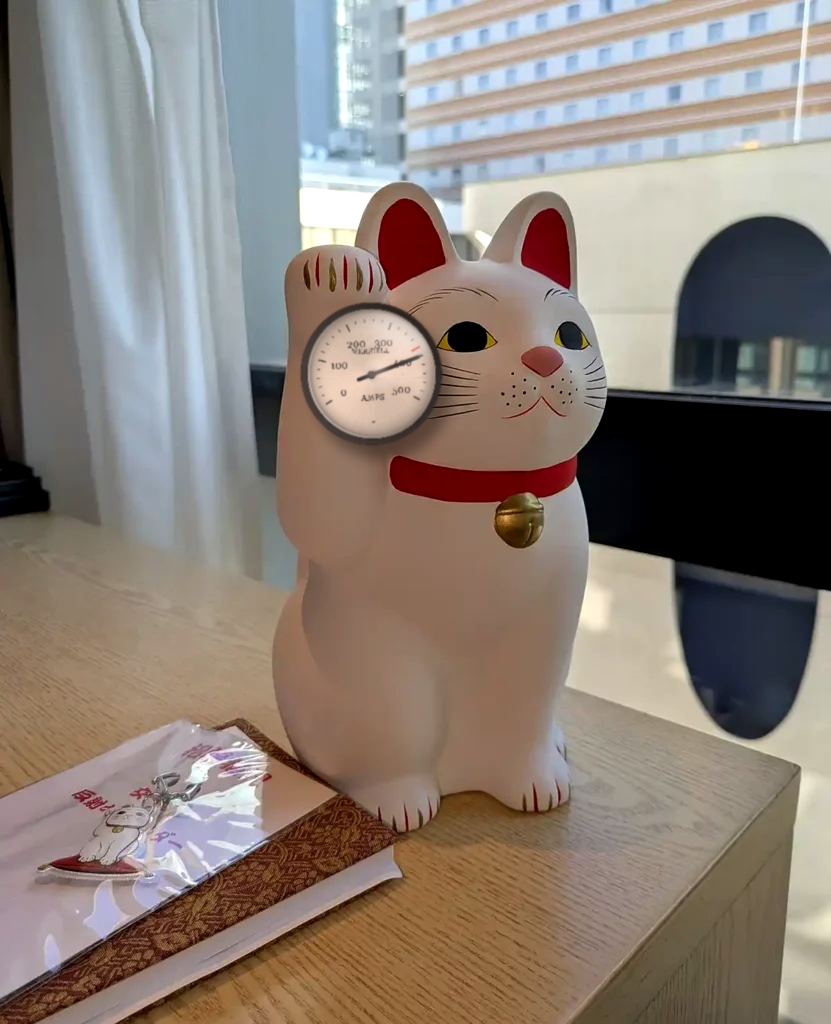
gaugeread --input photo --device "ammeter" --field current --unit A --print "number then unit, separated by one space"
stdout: 400 A
